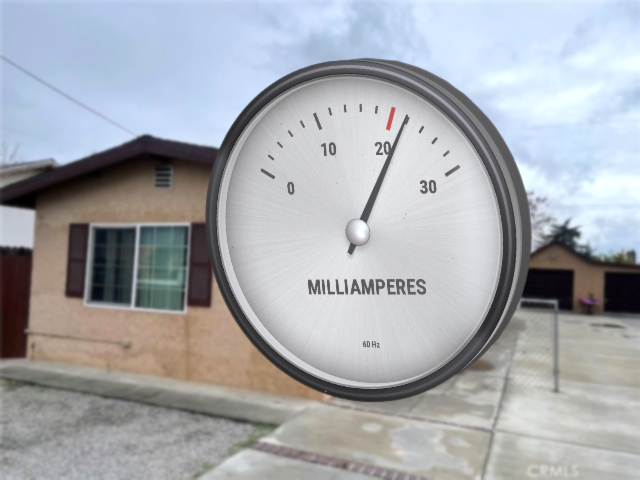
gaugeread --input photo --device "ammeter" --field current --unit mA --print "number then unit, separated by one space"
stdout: 22 mA
